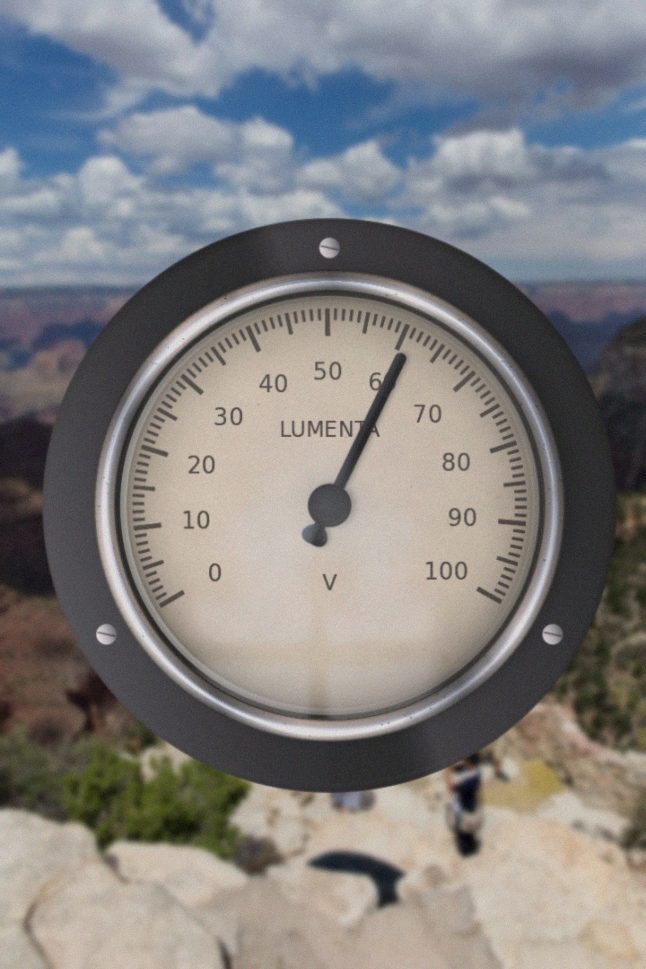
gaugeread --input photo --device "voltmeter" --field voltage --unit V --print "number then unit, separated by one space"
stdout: 61 V
